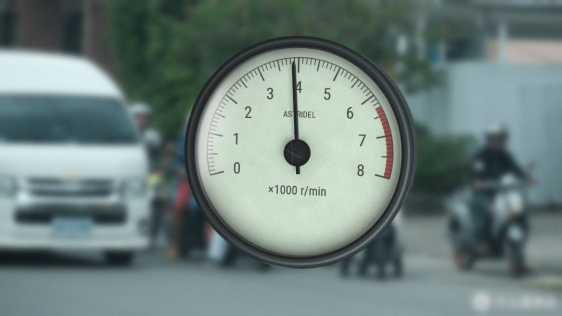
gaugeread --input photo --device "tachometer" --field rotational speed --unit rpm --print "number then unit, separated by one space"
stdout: 3900 rpm
